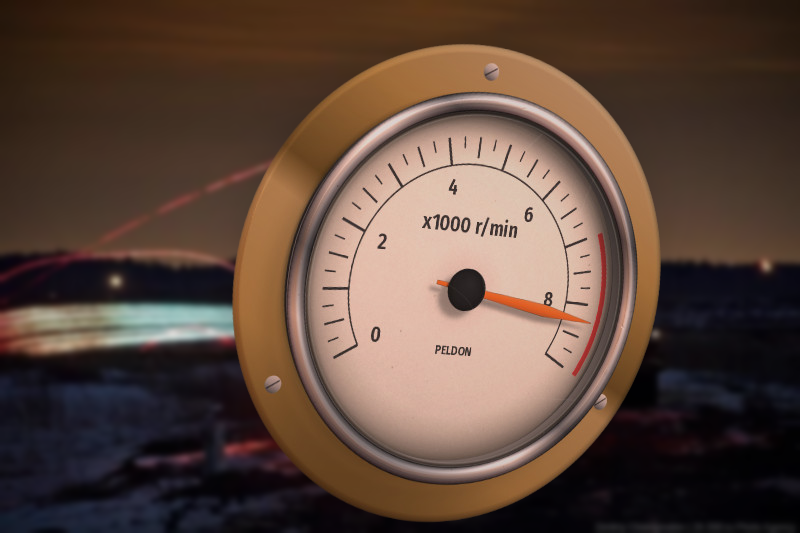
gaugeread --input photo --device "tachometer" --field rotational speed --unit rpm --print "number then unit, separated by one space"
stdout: 8250 rpm
